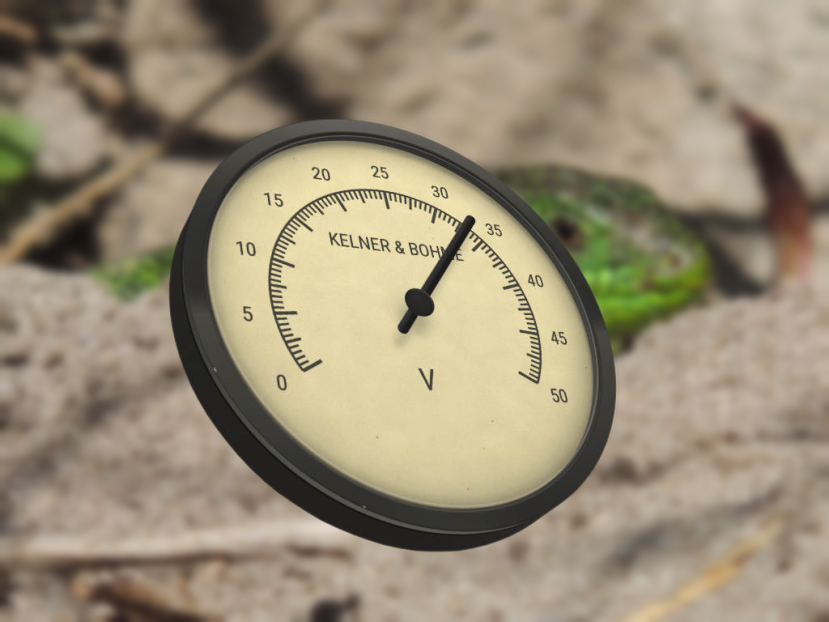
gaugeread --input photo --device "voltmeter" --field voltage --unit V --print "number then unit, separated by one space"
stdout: 33 V
